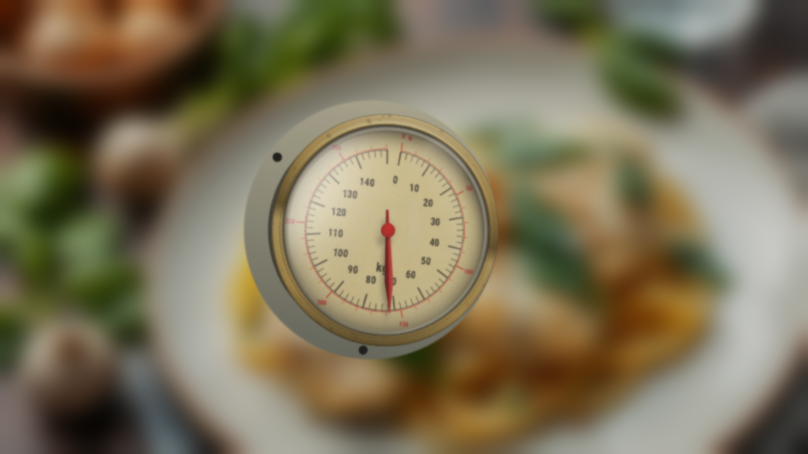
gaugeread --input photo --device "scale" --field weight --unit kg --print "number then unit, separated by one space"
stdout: 72 kg
